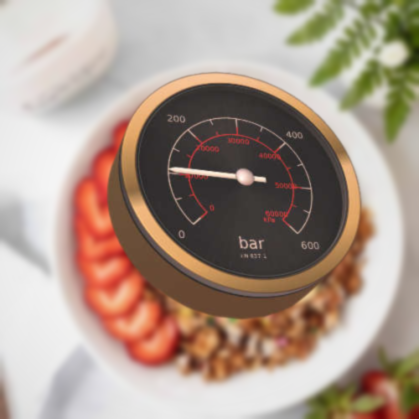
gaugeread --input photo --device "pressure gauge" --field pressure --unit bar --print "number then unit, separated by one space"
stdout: 100 bar
